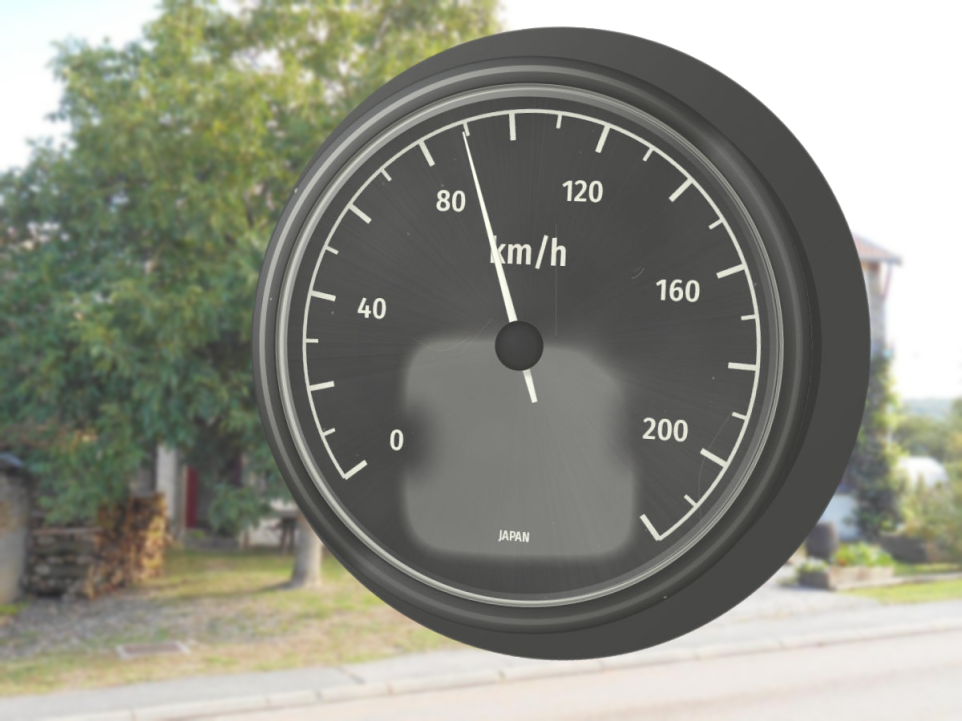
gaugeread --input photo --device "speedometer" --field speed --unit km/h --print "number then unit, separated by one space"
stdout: 90 km/h
